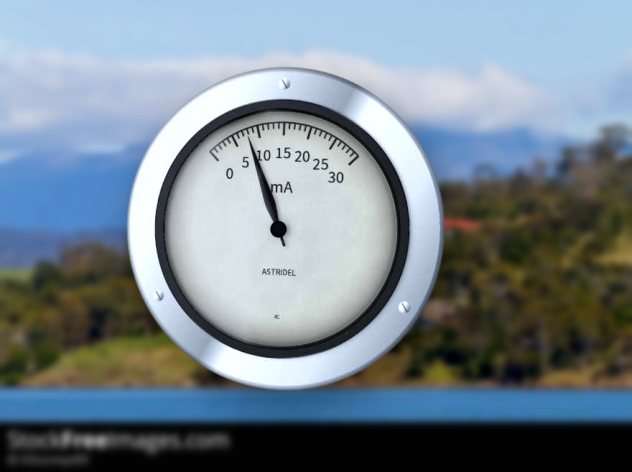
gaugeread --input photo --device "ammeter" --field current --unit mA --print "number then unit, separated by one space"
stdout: 8 mA
